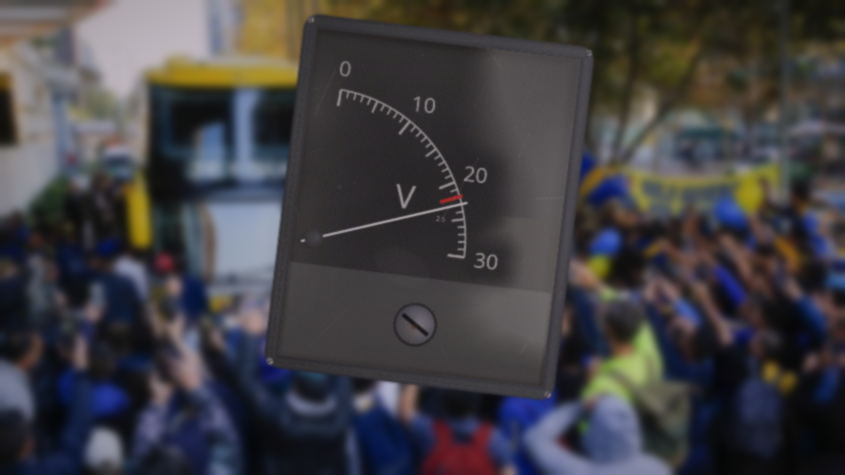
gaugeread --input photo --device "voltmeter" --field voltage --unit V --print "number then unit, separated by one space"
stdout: 23 V
